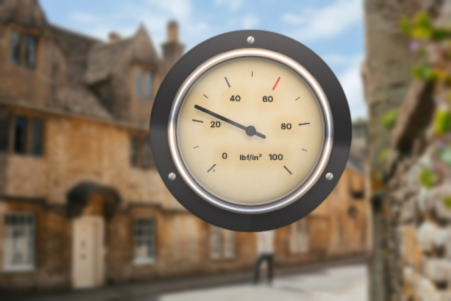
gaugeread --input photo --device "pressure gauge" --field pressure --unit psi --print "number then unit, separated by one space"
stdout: 25 psi
